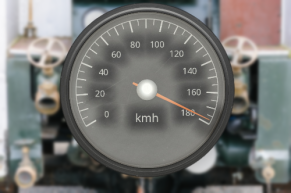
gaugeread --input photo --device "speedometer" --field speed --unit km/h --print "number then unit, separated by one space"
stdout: 177.5 km/h
